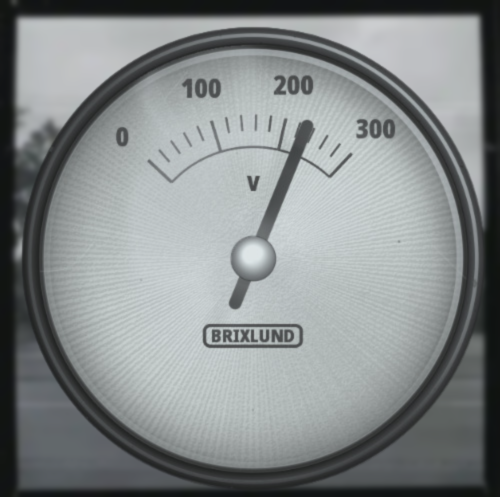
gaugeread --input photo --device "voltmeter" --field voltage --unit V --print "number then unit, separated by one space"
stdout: 230 V
